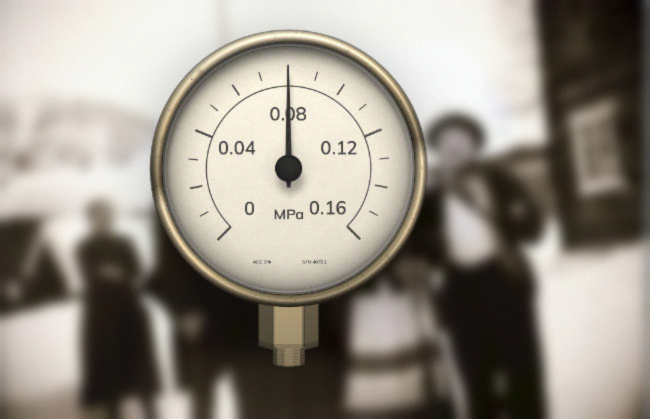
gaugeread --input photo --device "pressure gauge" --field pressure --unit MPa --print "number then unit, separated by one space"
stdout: 0.08 MPa
